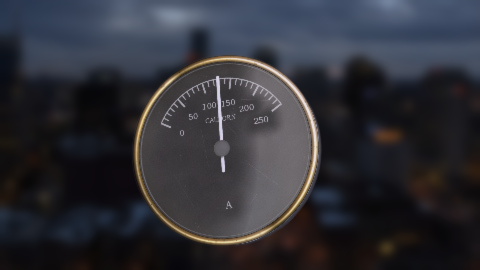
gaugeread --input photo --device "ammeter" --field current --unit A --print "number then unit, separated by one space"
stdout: 130 A
